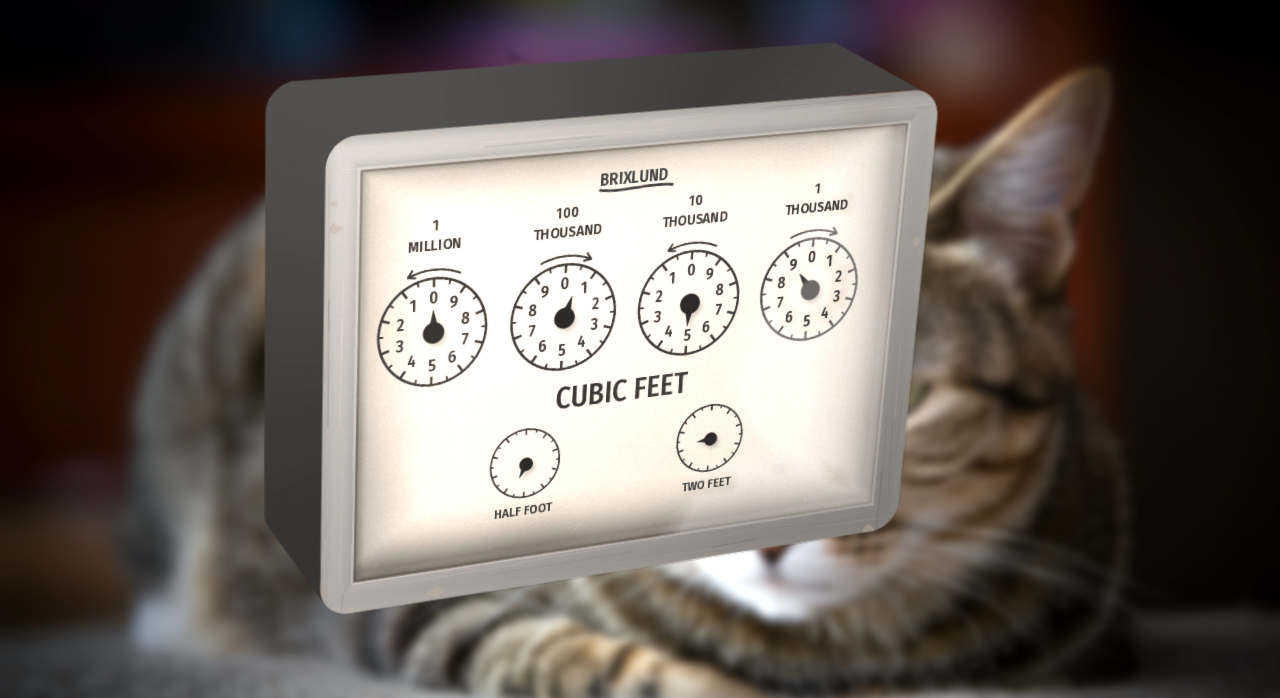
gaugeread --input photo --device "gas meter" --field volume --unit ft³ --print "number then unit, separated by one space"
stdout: 4900 ft³
